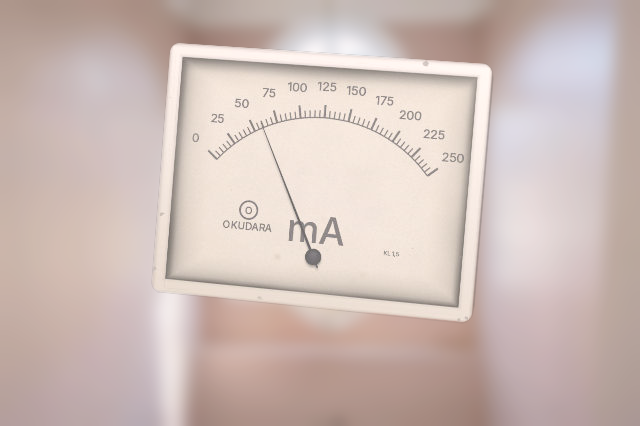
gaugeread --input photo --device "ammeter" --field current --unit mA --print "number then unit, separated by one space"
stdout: 60 mA
